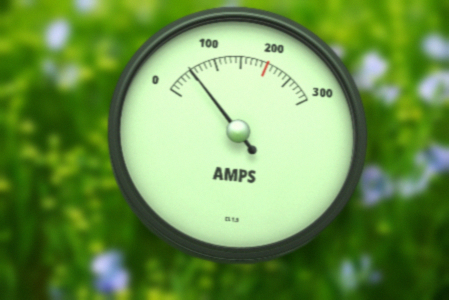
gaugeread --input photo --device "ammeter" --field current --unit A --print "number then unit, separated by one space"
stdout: 50 A
